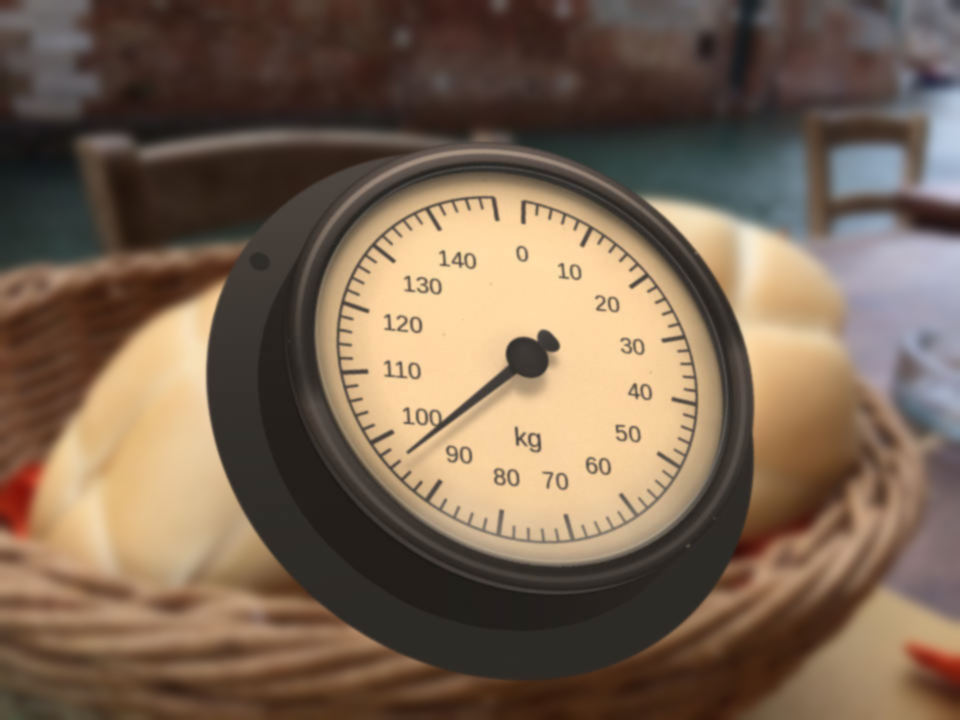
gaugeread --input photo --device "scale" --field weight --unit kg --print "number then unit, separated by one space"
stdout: 96 kg
